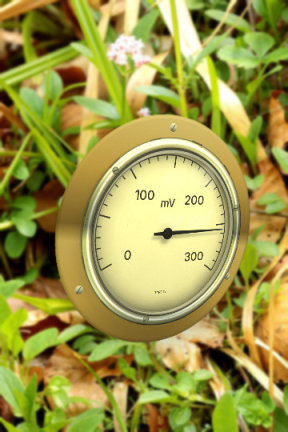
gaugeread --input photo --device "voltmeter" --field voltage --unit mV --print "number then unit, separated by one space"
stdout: 255 mV
